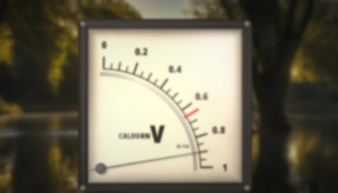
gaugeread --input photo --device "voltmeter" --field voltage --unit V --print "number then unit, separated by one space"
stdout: 0.9 V
